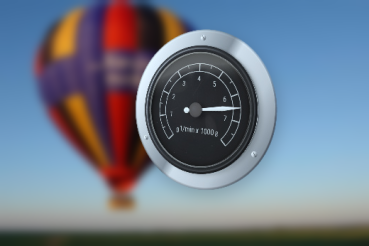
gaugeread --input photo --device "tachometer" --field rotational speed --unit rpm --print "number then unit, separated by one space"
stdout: 6500 rpm
